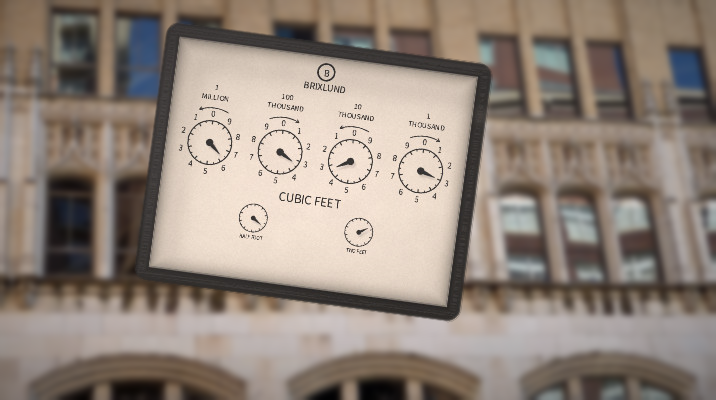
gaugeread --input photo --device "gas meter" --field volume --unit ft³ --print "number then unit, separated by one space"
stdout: 633300 ft³
